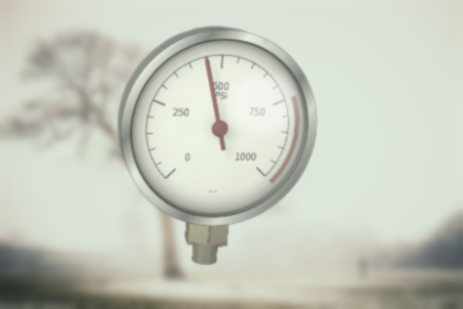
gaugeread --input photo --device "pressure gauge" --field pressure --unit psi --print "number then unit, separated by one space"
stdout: 450 psi
